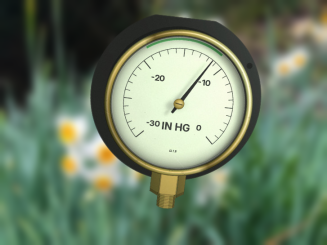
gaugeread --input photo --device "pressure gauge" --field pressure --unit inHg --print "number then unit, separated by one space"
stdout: -11.5 inHg
